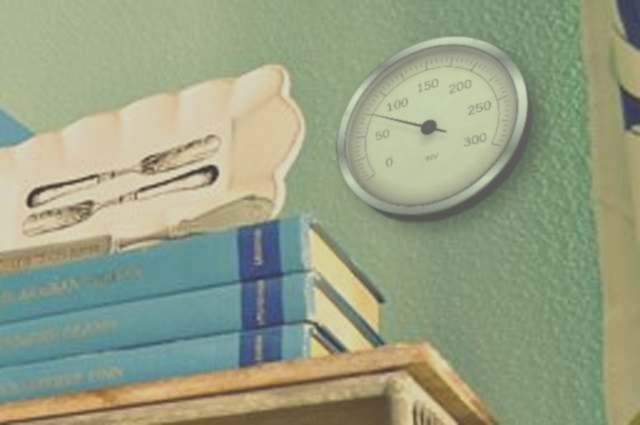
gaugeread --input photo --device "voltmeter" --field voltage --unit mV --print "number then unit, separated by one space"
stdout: 75 mV
